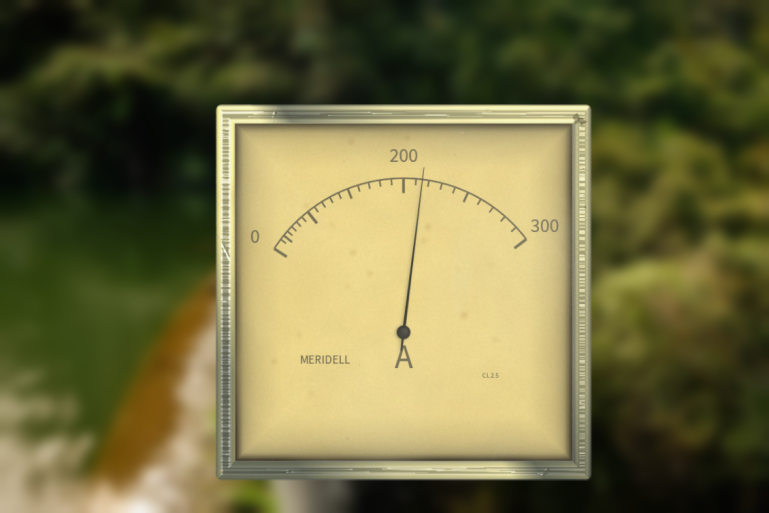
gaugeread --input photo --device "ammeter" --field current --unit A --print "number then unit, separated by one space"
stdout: 215 A
